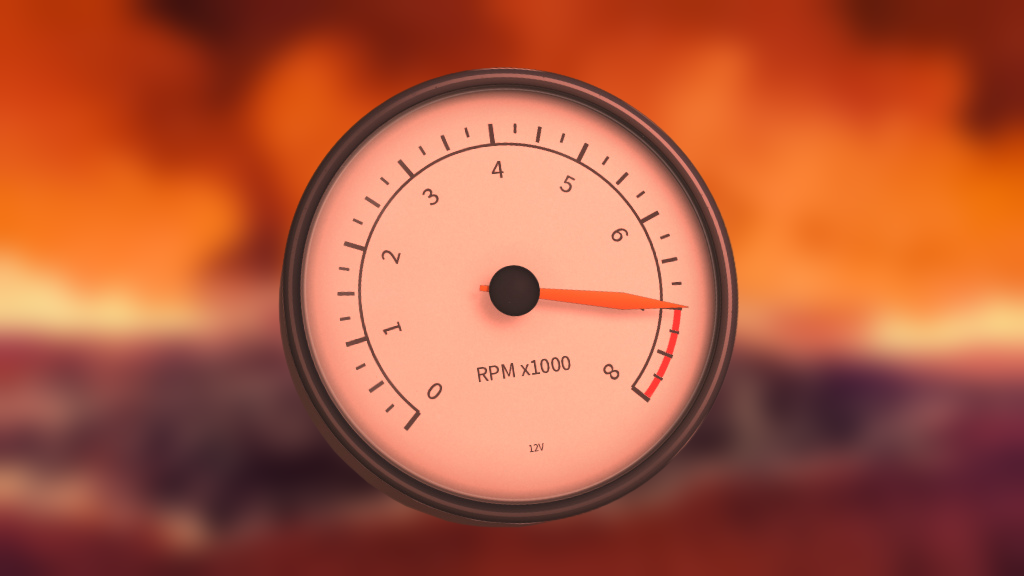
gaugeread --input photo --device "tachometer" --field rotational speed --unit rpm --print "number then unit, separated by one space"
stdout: 7000 rpm
